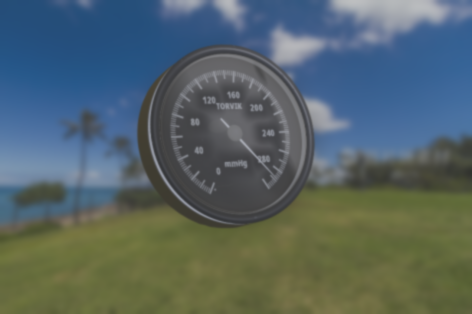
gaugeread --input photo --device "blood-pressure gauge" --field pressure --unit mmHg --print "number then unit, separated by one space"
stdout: 290 mmHg
